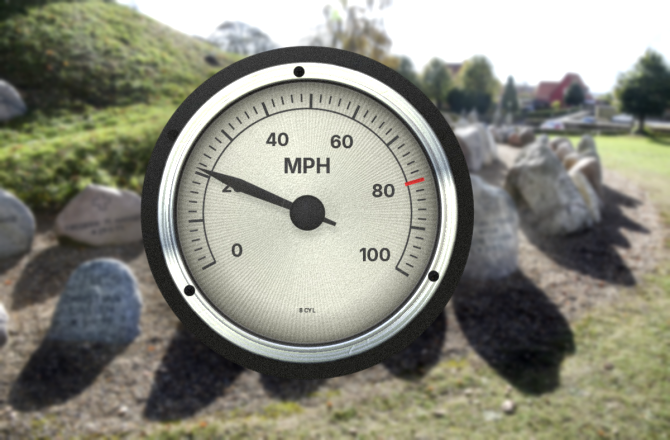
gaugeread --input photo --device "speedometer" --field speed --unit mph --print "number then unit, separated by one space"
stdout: 21 mph
